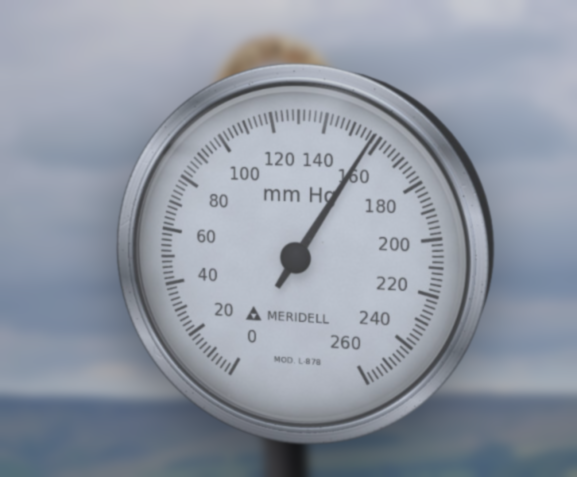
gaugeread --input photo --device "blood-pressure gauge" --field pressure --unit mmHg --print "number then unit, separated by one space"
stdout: 158 mmHg
